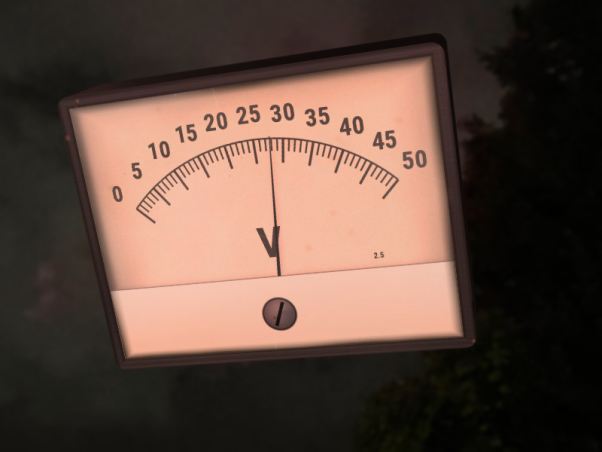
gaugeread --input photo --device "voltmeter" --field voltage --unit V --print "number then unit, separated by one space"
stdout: 28 V
